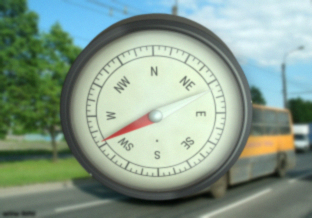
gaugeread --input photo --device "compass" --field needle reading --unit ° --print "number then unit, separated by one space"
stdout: 245 °
